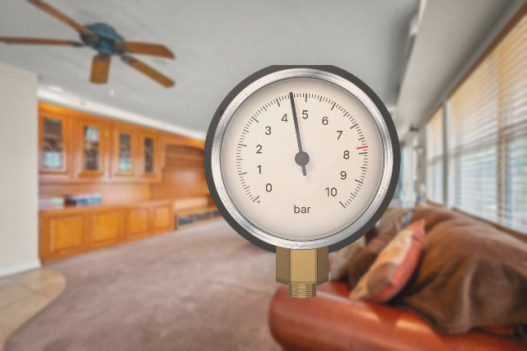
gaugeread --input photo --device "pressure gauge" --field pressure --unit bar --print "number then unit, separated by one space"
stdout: 4.5 bar
